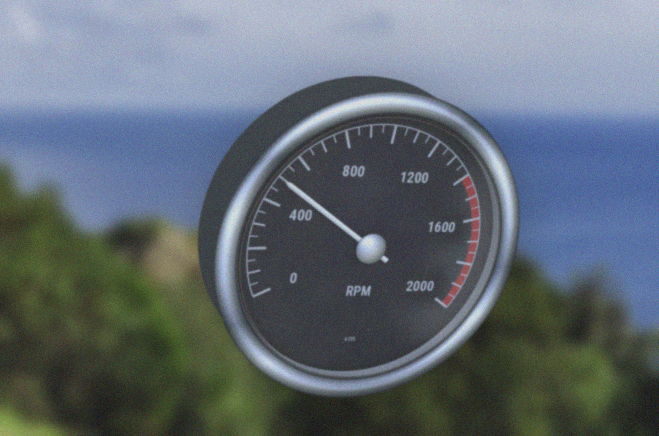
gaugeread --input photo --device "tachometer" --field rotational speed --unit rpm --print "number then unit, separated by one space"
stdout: 500 rpm
